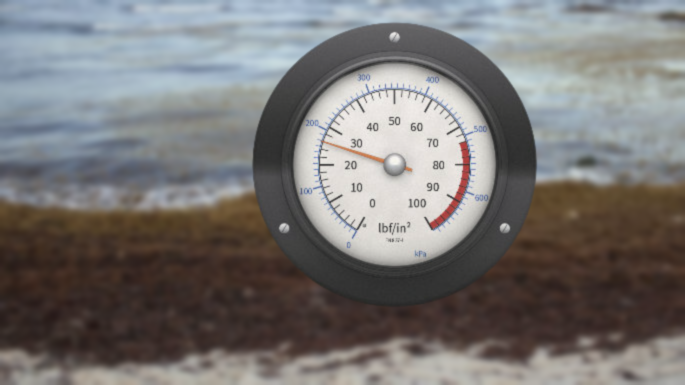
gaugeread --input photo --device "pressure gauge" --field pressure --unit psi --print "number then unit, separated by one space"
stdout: 26 psi
